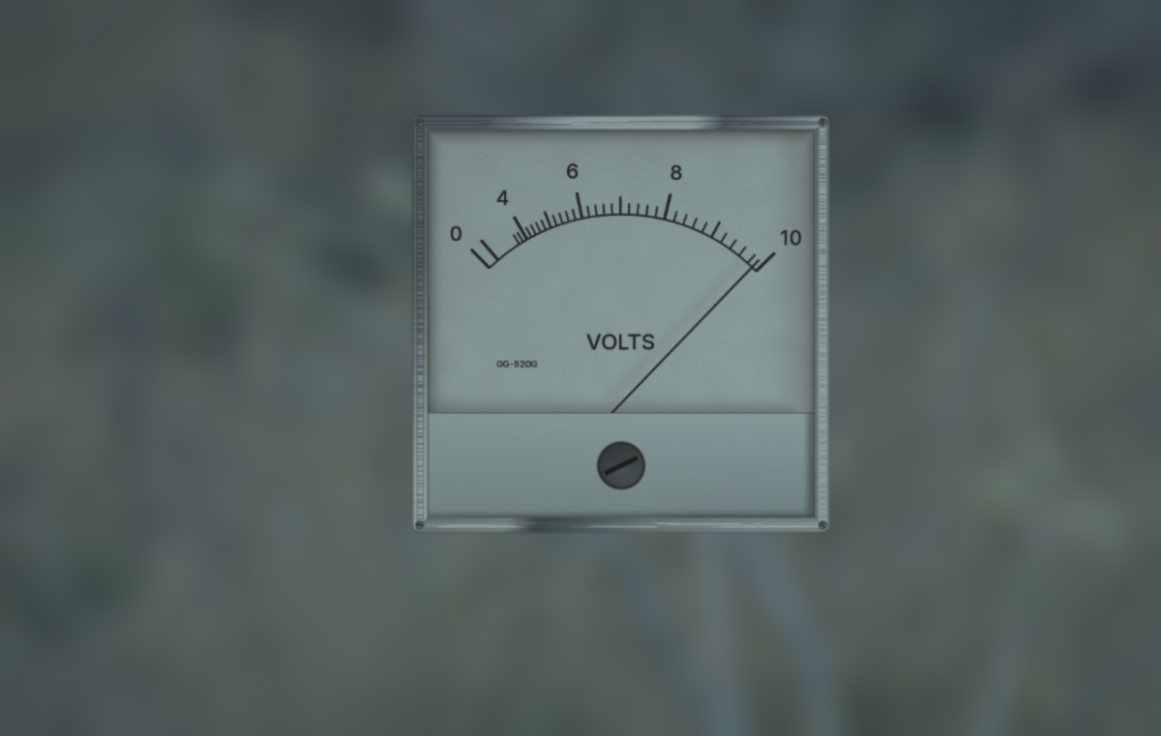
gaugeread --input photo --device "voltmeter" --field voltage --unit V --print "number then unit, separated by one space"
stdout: 9.9 V
